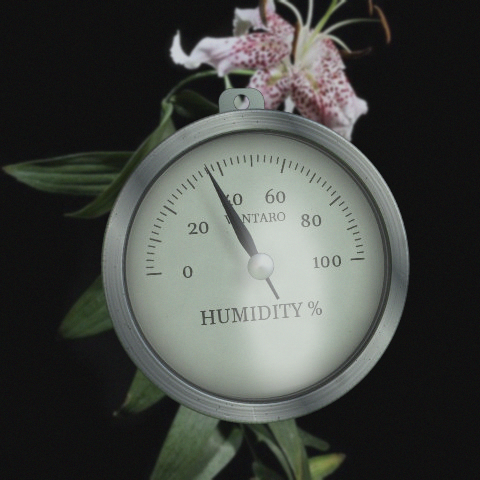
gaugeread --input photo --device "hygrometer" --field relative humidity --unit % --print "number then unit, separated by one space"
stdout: 36 %
